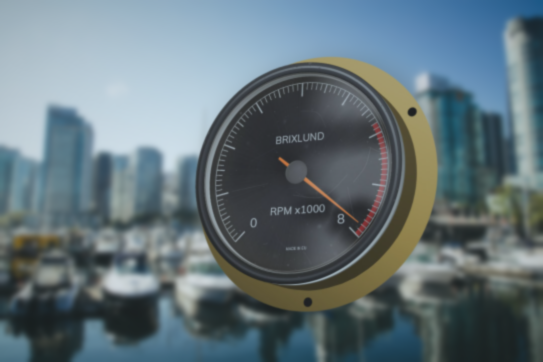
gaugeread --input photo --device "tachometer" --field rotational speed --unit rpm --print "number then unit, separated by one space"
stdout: 7800 rpm
